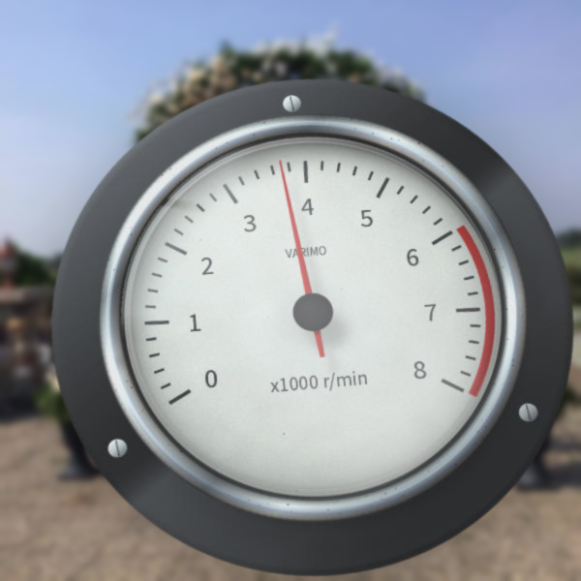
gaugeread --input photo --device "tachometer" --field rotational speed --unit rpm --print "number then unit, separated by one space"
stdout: 3700 rpm
